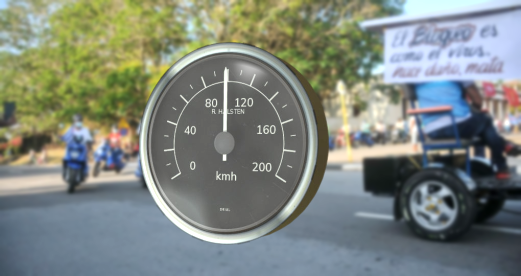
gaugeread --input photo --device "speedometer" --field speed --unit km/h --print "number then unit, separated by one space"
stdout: 100 km/h
